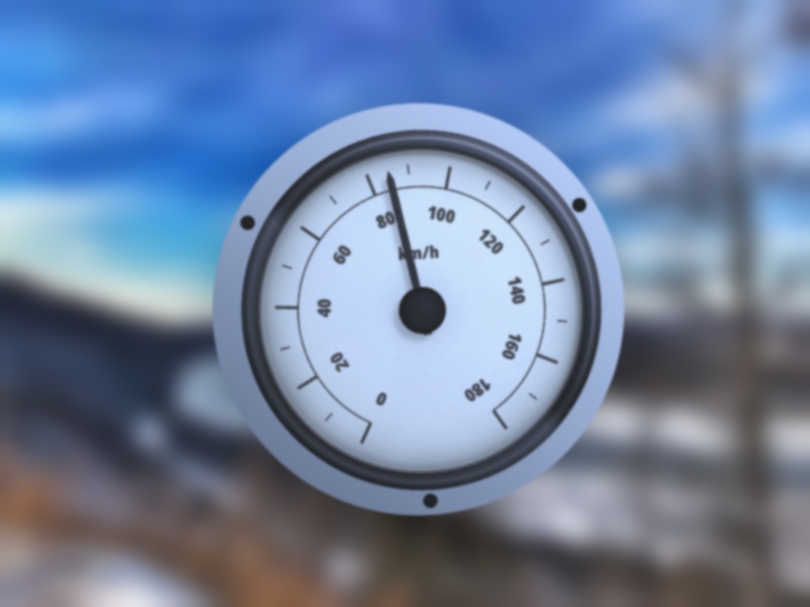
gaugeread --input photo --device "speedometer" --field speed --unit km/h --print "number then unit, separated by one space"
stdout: 85 km/h
